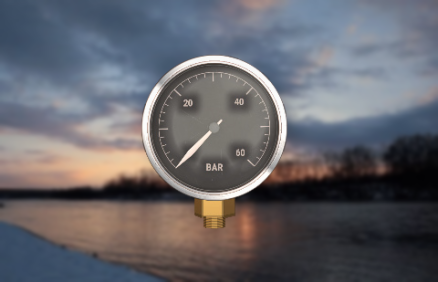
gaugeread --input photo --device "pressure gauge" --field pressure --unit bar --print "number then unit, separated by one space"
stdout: 0 bar
